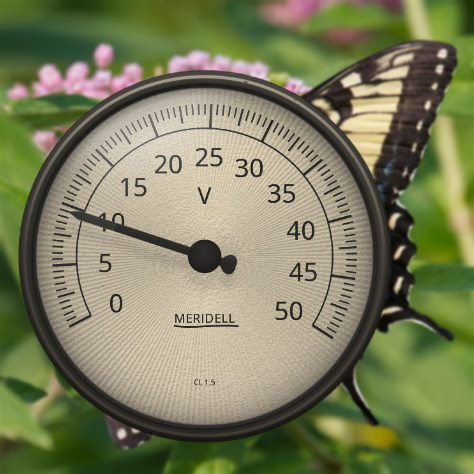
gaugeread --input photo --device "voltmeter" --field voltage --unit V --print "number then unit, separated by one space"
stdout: 9.5 V
